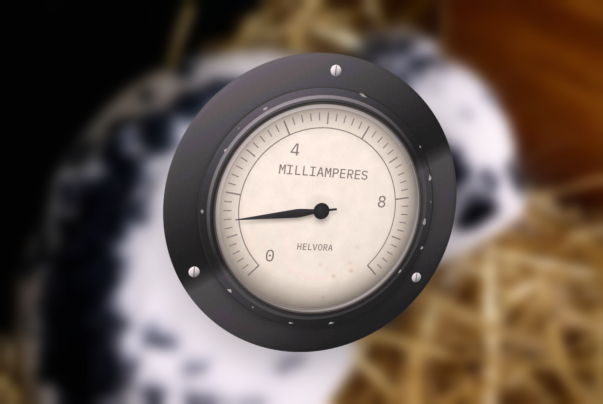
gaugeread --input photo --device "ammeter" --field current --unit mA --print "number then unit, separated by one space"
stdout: 1.4 mA
